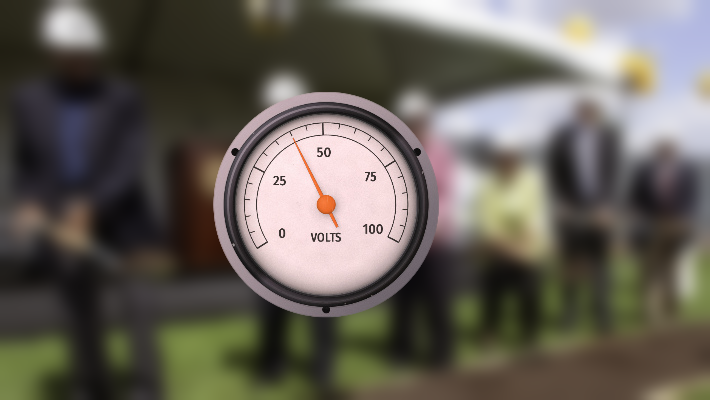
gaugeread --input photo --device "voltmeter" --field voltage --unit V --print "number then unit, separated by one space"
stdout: 40 V
